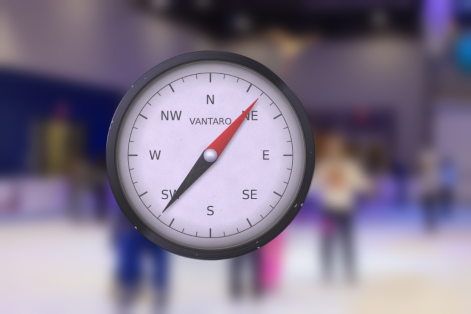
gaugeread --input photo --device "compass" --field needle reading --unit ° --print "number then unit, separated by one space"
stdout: 40 °
